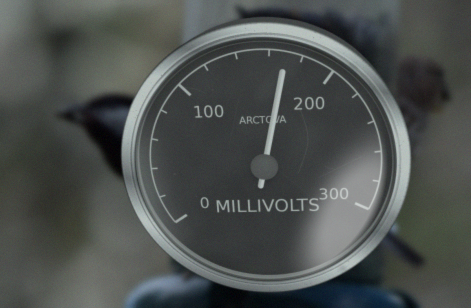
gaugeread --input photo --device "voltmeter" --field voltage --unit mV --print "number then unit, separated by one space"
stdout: 170 mV
